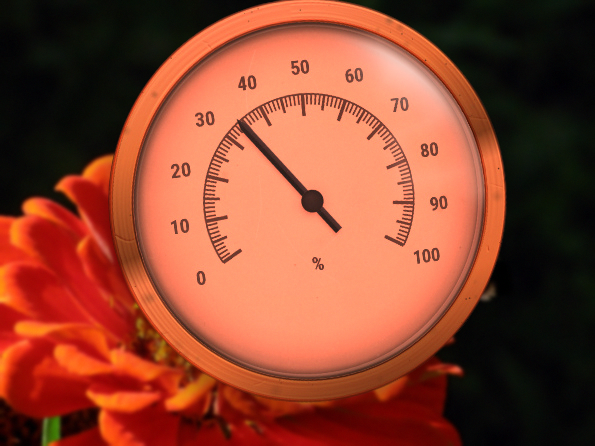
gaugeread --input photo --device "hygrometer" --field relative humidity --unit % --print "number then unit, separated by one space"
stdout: 34 %
